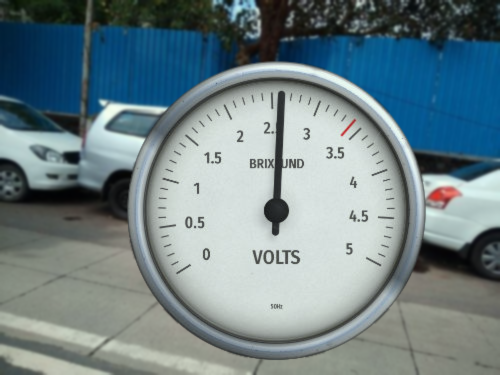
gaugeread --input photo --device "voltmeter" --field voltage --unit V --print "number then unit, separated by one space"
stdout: 2.6 V
